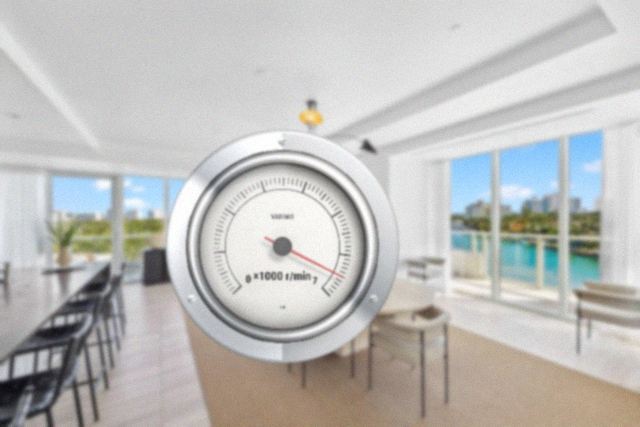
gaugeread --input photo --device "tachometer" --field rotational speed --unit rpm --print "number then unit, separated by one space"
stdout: 6500 rpm
